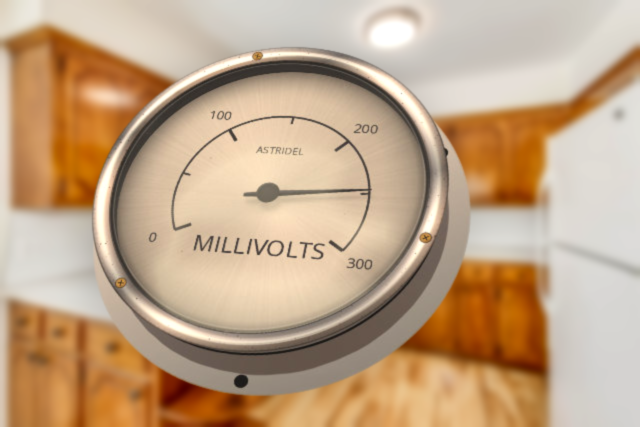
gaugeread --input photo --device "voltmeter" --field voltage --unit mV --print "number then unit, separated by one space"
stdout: 250 mV
